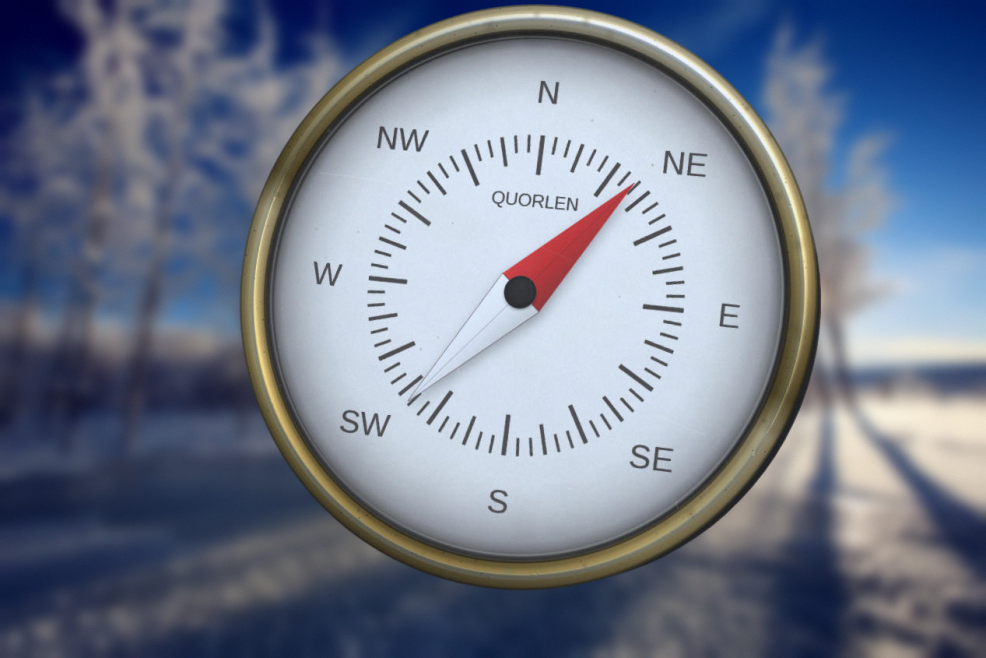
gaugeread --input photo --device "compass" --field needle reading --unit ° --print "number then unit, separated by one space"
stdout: 40 °
